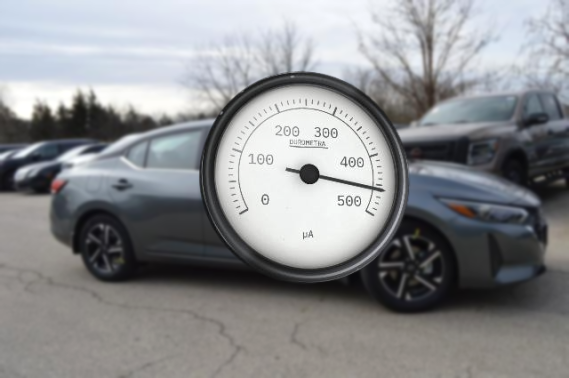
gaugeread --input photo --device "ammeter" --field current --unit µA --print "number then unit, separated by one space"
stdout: 460 µA
